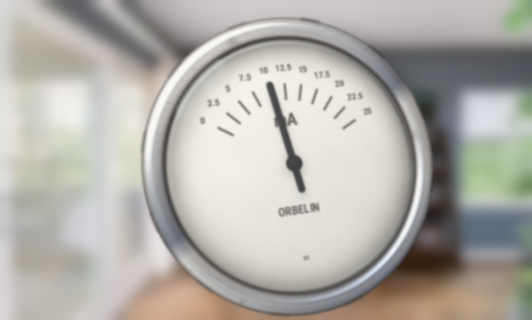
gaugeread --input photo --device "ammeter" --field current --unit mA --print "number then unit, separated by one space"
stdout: 10 mA
